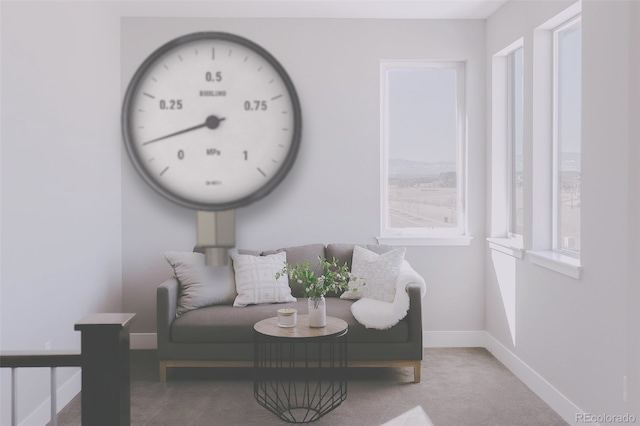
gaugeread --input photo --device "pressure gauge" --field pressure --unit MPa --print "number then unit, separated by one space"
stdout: 0.1 MPa
